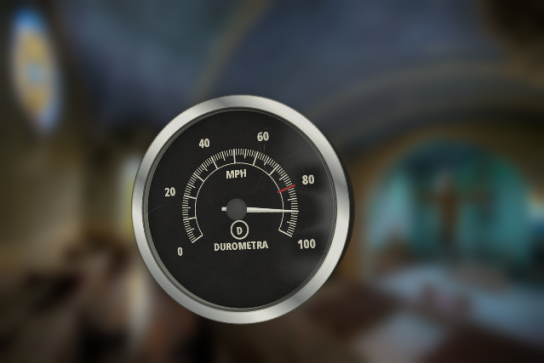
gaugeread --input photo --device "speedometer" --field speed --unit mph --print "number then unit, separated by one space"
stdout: 90 mph
